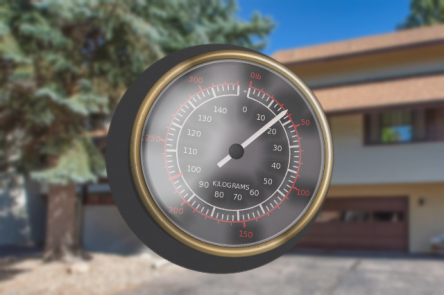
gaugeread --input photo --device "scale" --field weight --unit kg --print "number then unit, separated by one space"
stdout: 16 kg
